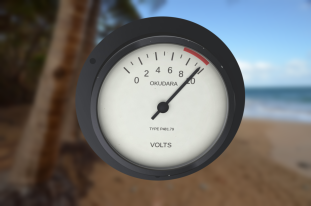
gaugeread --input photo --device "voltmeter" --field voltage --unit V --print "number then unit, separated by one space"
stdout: 9.5 V
